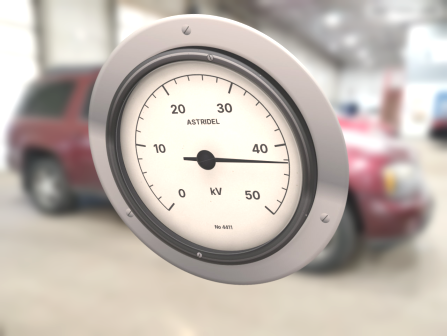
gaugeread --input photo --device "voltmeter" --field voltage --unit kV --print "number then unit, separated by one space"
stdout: 42 kV
